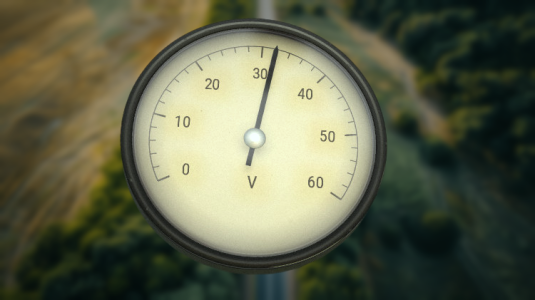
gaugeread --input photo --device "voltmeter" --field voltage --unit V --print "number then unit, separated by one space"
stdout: 32 V
